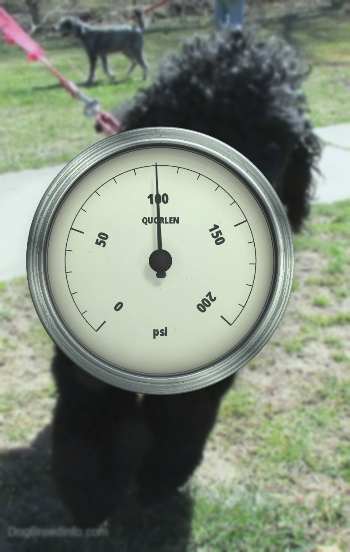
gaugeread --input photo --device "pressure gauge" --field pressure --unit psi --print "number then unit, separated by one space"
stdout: 100 psi
